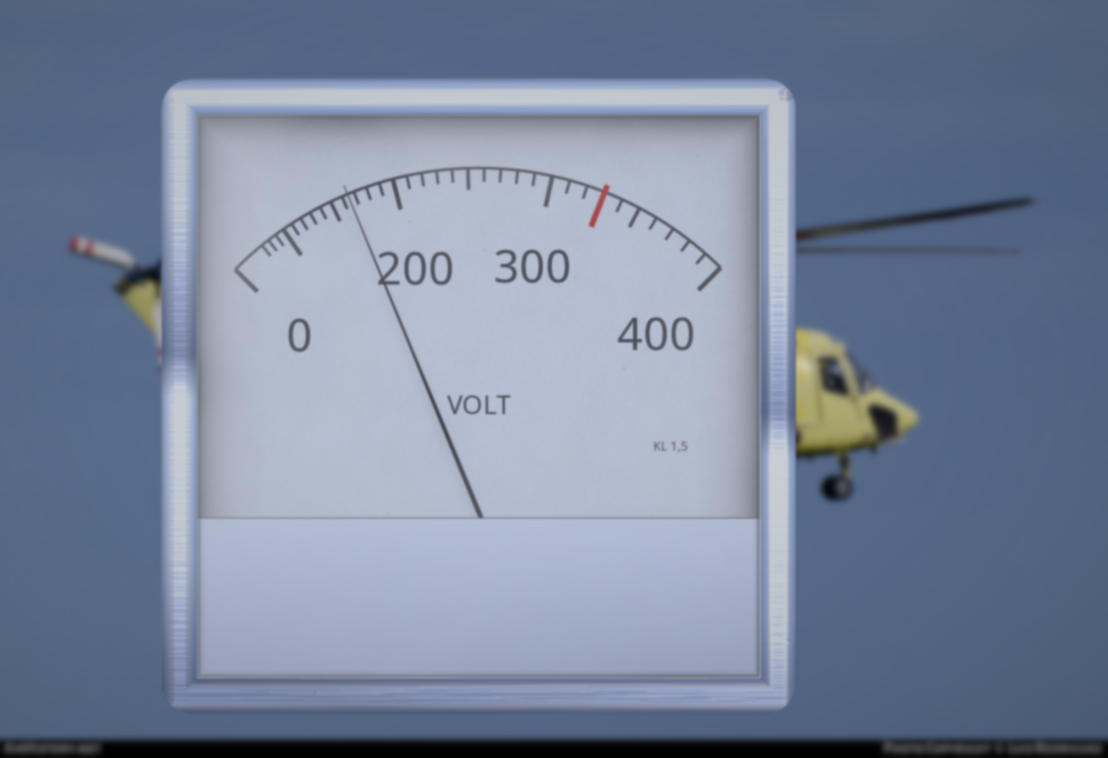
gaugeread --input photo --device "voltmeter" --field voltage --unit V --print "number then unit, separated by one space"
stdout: 165 V
